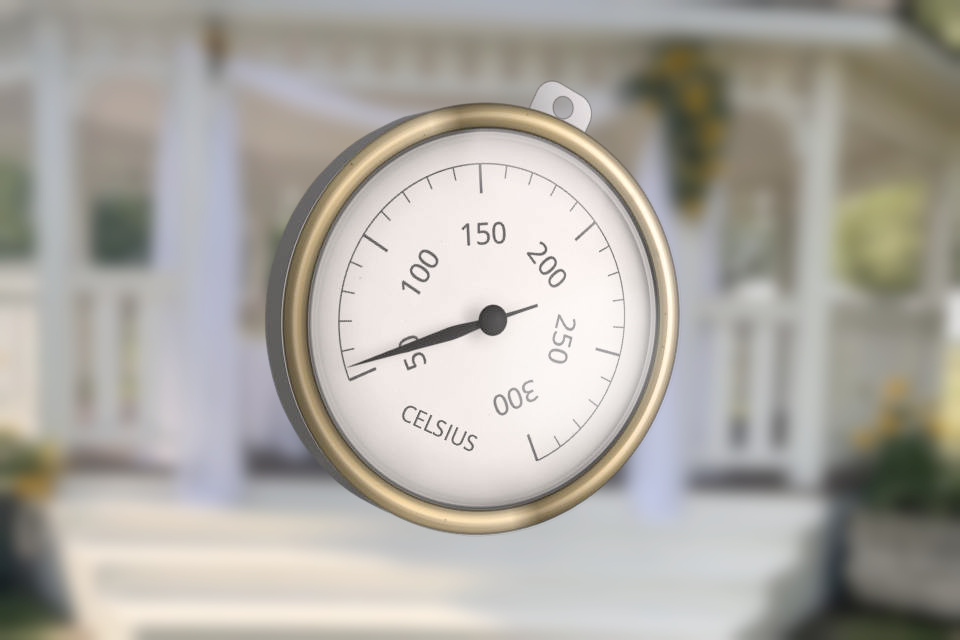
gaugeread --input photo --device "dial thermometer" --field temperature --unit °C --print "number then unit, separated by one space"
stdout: 55 °C
